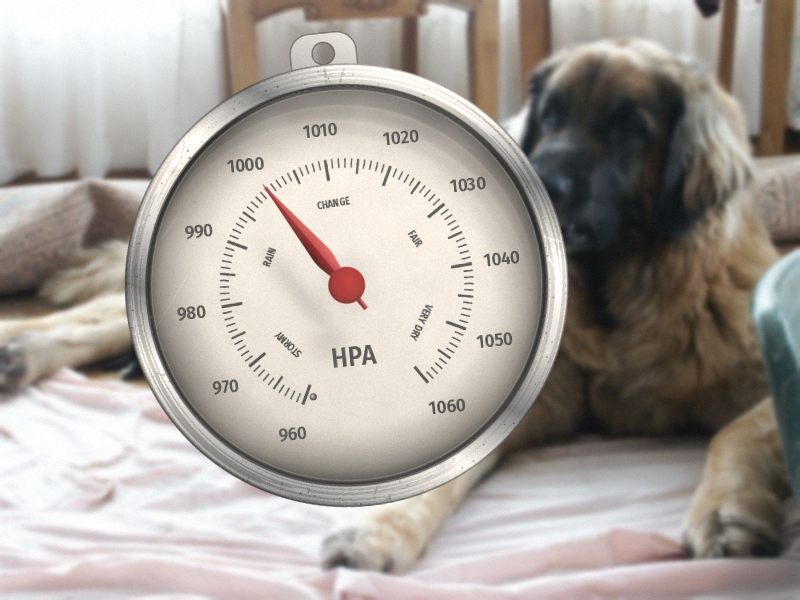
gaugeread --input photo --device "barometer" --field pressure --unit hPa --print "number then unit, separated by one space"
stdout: 1000 hPa
